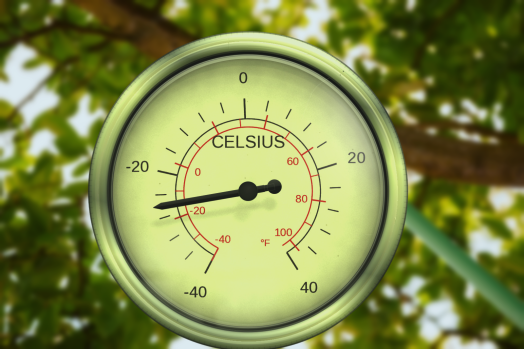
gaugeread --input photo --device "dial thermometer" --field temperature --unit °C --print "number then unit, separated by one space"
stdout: -26 °C
